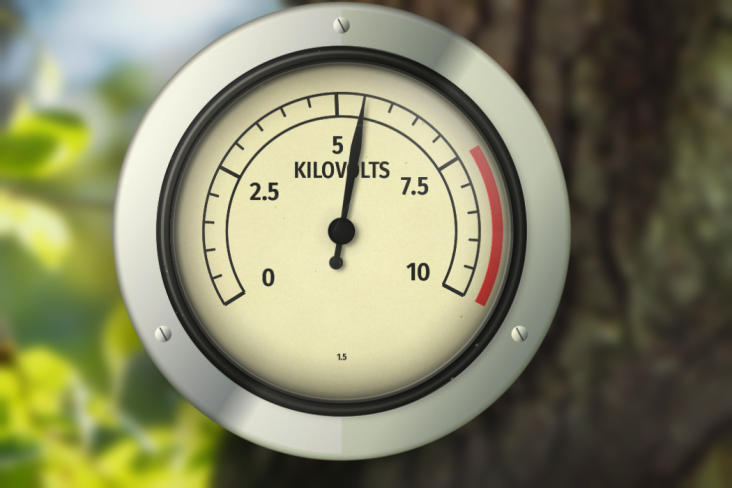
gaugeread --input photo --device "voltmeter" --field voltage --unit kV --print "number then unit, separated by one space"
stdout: 5.5 kV
